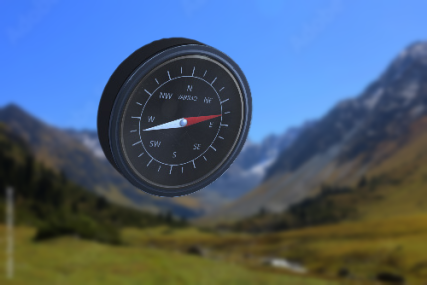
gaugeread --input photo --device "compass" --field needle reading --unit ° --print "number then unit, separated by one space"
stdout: 75 °
